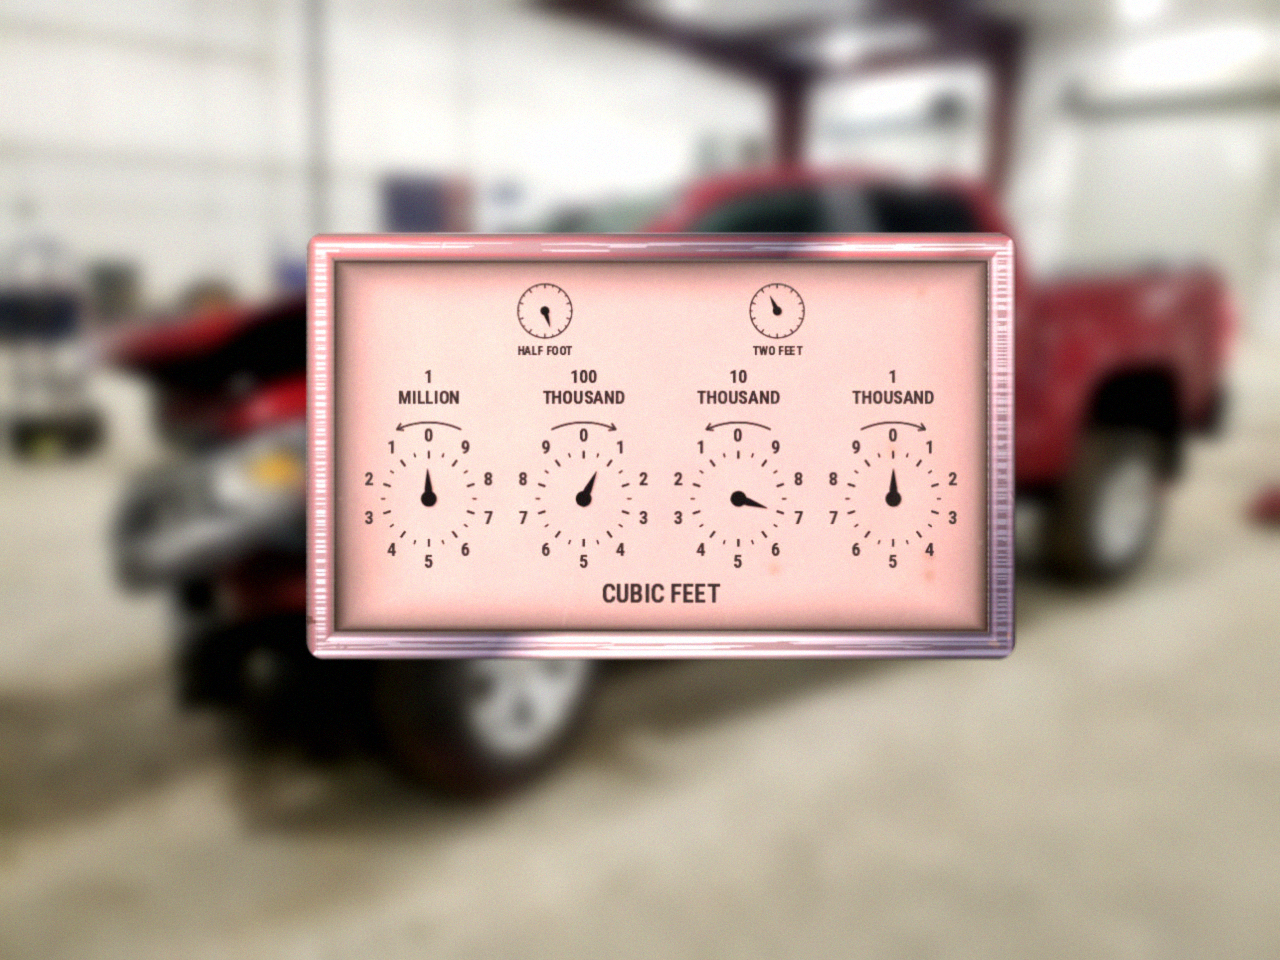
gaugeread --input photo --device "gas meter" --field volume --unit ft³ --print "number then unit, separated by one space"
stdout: 7000 ft³
